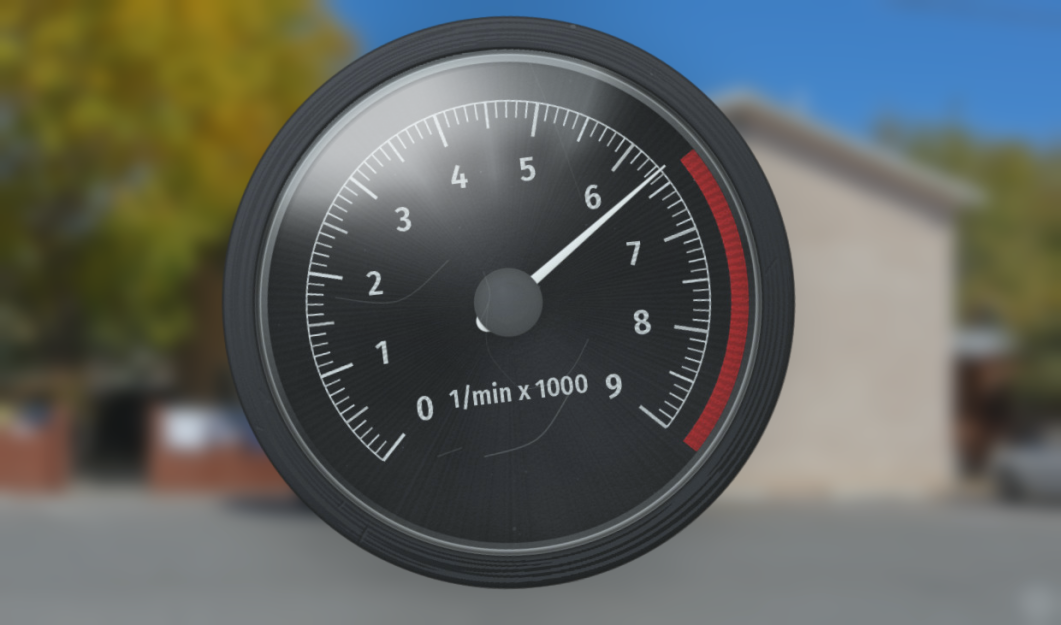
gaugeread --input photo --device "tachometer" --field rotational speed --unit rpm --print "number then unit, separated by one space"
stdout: 6350 rpm
